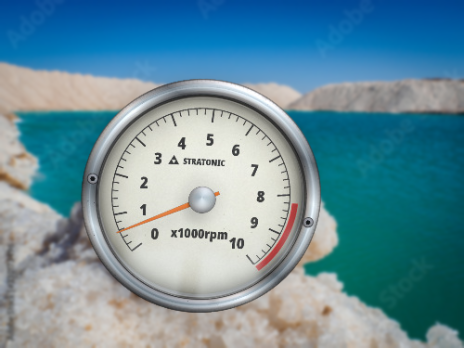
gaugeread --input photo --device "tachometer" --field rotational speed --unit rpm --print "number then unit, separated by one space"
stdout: 600 rpm
